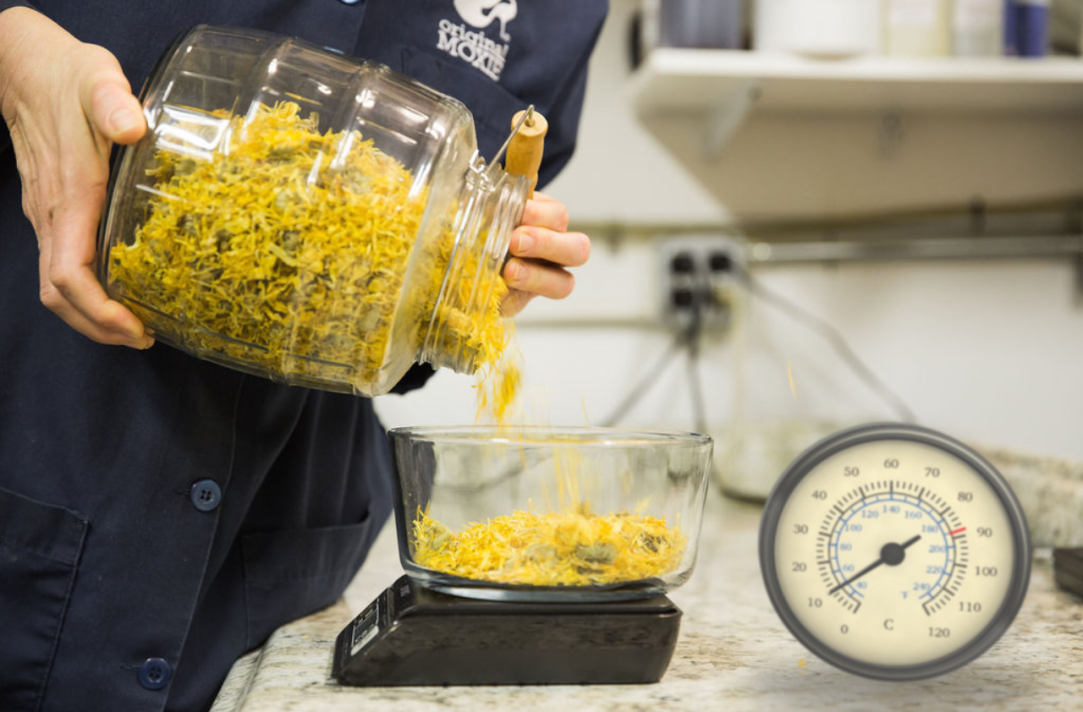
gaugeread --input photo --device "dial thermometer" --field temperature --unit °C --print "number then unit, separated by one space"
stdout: 10 °C
